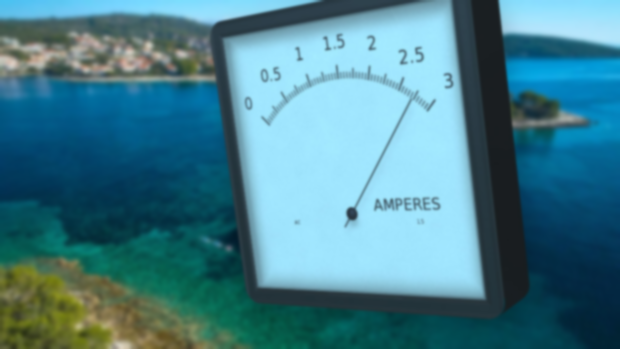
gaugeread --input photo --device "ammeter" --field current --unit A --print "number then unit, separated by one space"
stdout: 2.75 A
